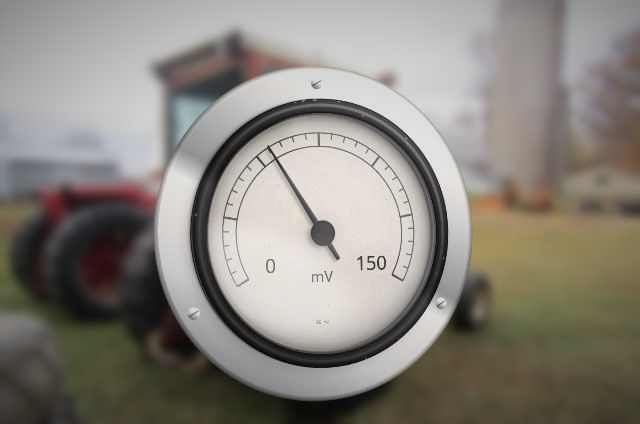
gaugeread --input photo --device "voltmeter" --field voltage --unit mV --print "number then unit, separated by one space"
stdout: 55 mV
